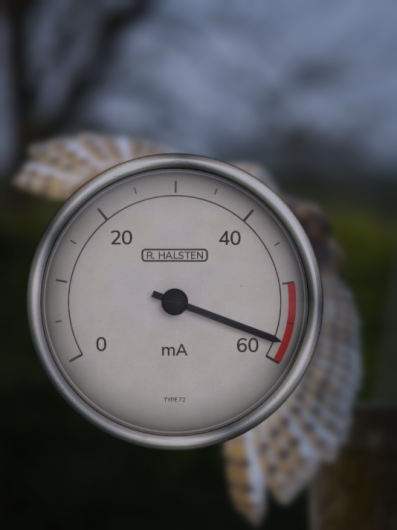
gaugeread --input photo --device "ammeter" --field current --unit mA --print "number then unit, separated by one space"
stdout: 57.5 mA
